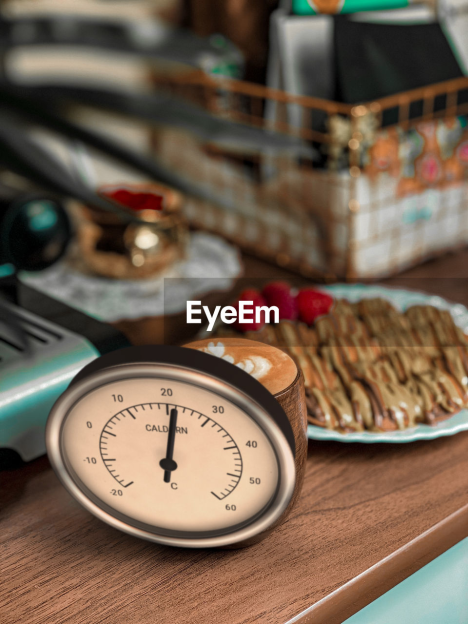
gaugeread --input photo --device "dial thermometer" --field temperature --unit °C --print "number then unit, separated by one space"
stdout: 22 °C
